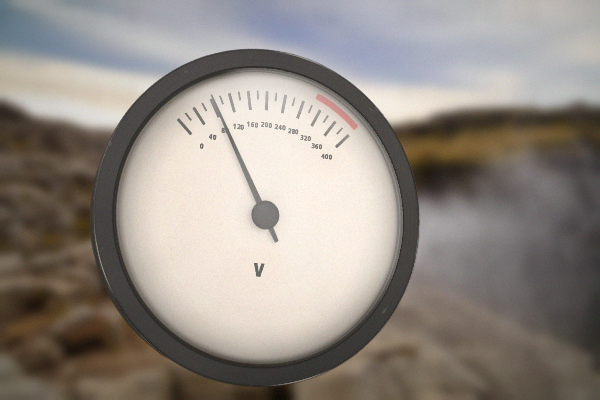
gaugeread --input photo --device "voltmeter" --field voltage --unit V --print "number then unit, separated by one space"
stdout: 80 V
